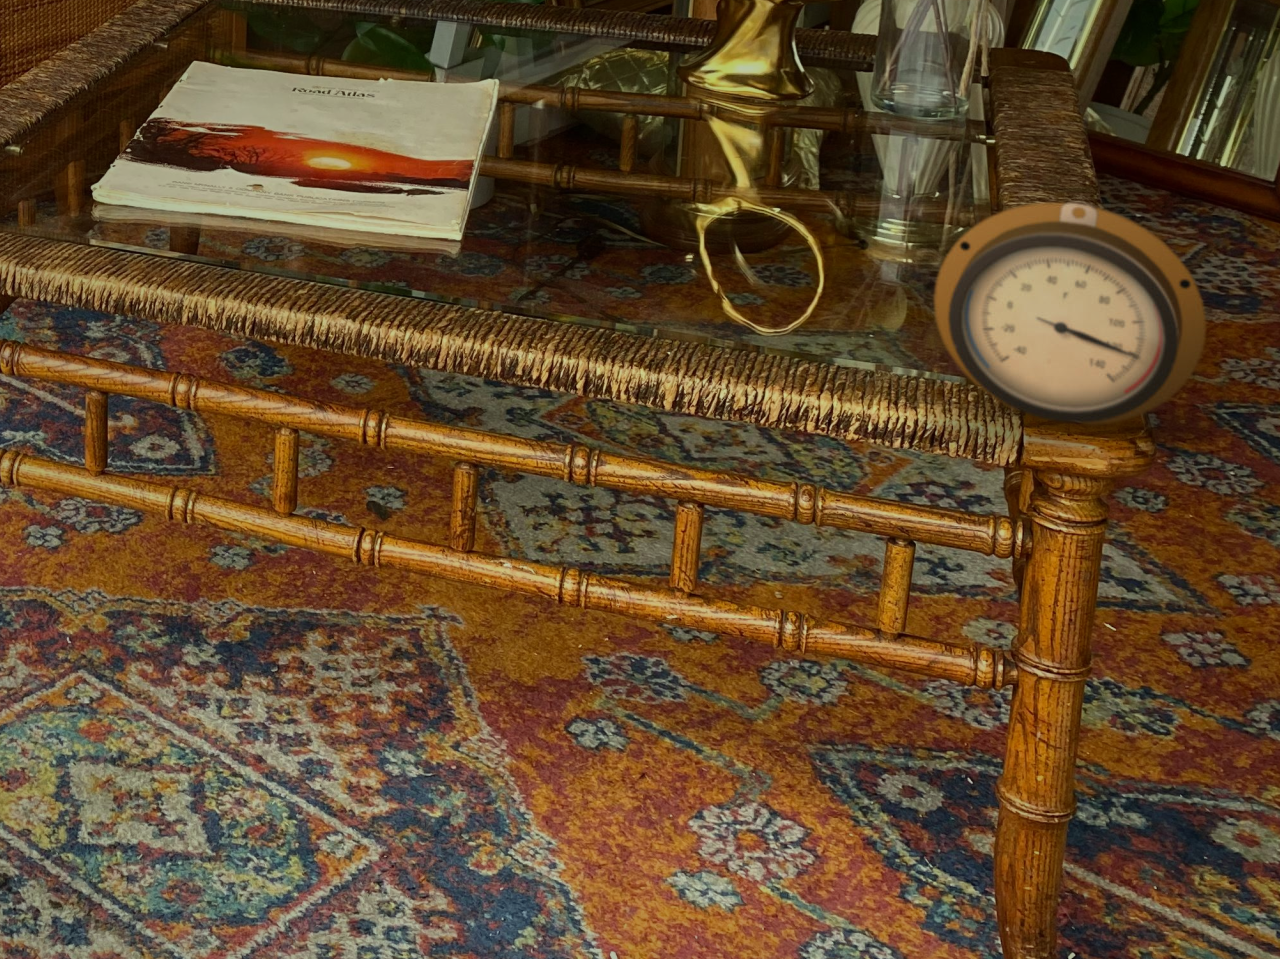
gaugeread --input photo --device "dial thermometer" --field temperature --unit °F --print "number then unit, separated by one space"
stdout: 120 °F
